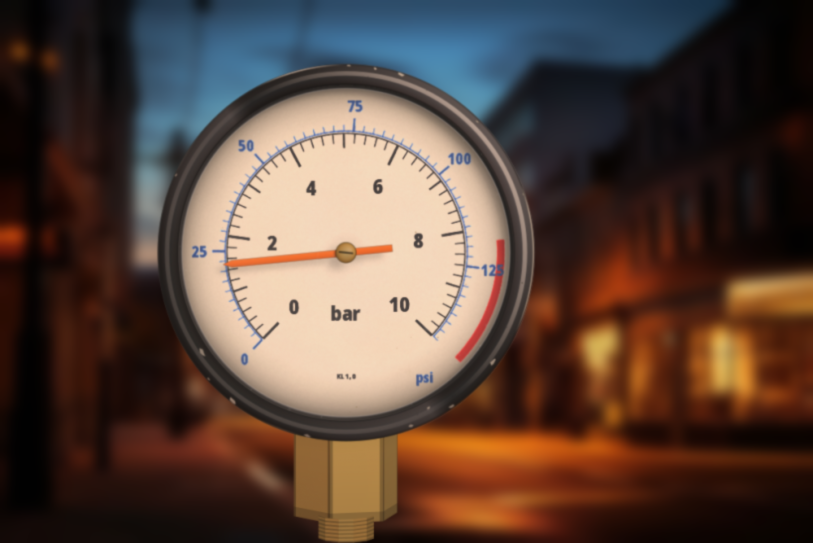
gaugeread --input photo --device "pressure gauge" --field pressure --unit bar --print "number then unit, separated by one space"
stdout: 1.5 bar
